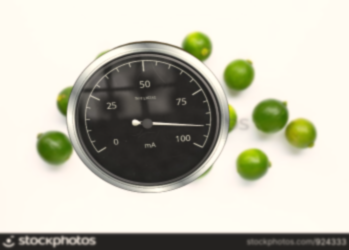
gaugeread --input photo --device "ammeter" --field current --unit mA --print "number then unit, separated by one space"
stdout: 90 mA
